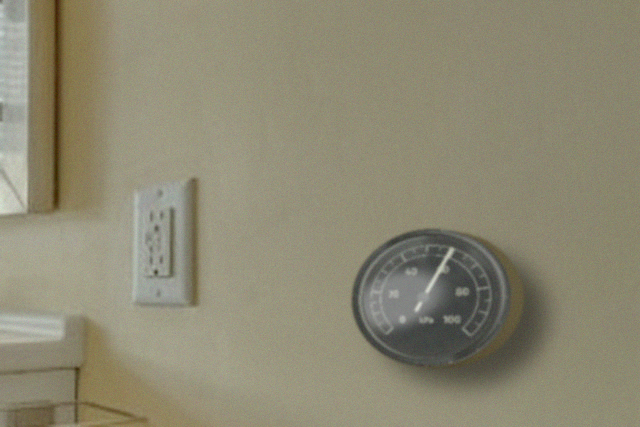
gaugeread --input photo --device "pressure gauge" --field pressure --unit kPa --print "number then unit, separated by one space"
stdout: 60 kPa
